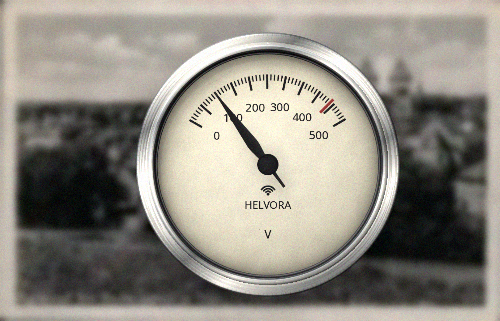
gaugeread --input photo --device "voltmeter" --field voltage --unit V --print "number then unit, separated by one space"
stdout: 100 V
